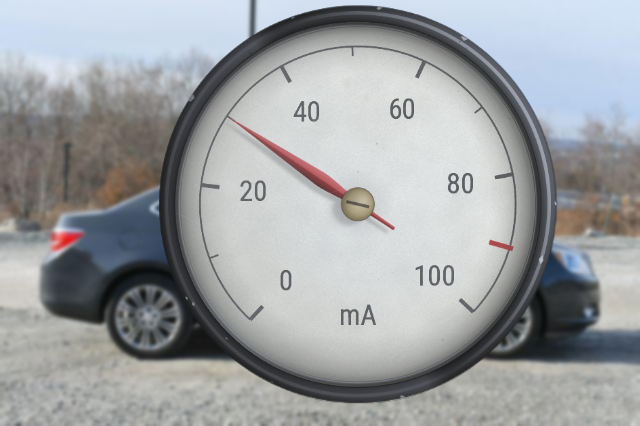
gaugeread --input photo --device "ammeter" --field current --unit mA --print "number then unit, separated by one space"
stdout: 30 mA
